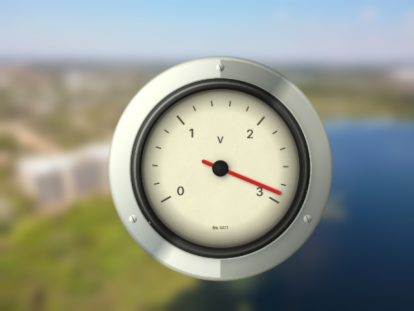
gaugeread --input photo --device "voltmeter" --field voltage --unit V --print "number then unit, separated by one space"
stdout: 2.9 V
